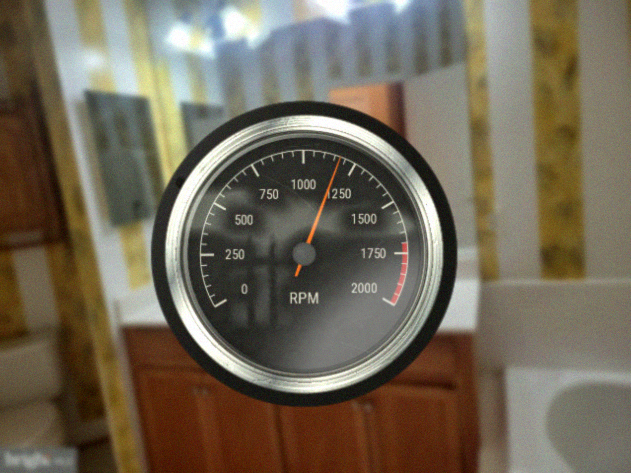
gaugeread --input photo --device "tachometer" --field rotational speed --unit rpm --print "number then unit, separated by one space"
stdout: 1175 rpm
